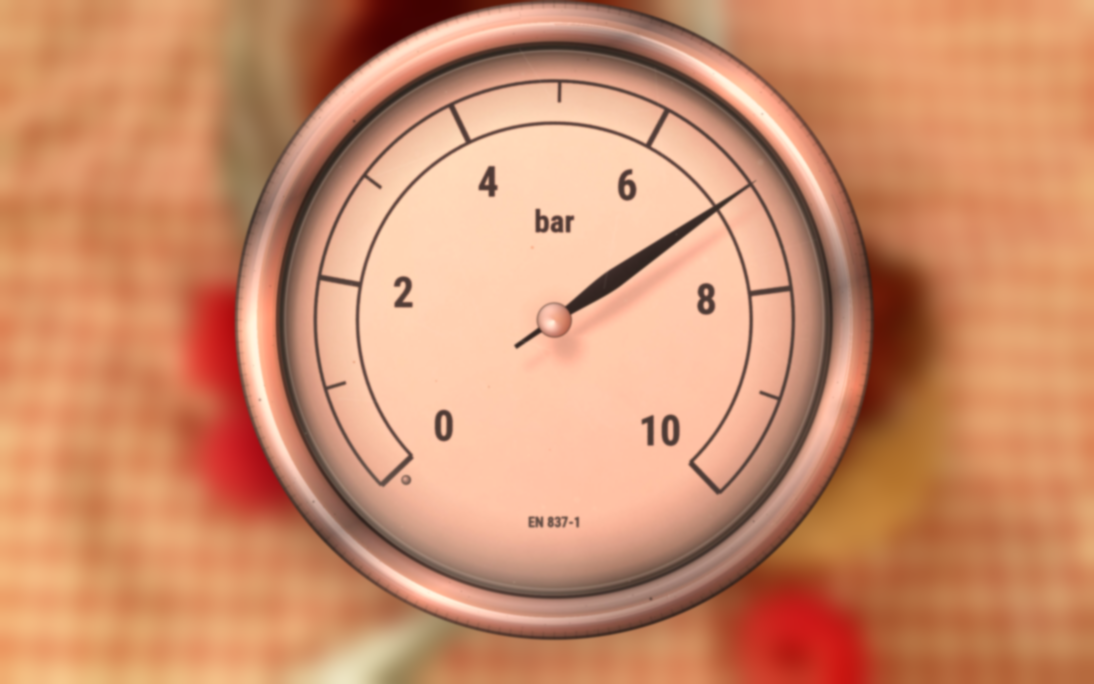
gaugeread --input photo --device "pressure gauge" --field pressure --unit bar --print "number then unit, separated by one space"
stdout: 7 bar
